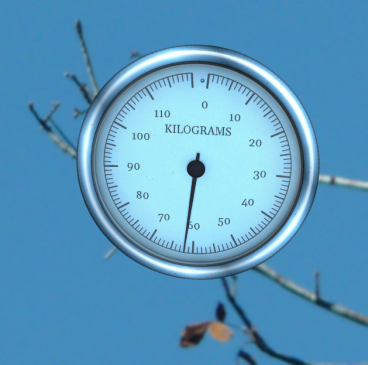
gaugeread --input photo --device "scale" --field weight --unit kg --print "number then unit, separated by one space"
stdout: 62 kg
